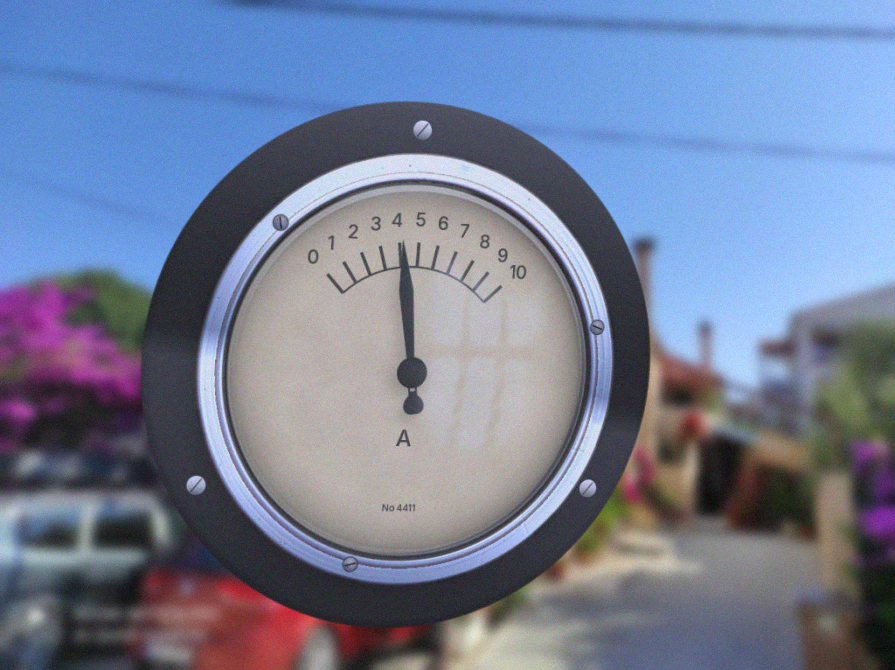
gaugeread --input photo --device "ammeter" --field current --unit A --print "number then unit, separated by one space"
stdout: 4 A
